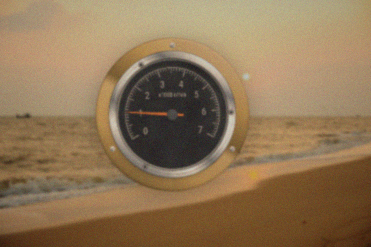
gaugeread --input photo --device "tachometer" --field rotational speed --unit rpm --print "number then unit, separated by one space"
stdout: 1000 rpm
